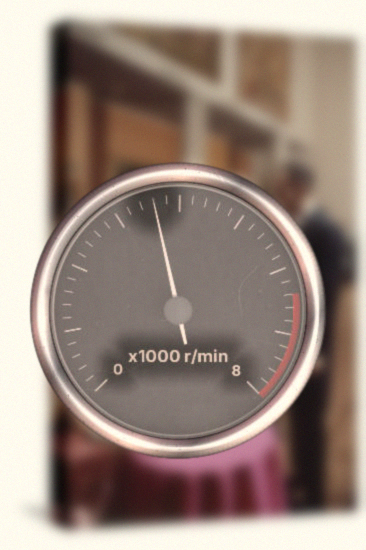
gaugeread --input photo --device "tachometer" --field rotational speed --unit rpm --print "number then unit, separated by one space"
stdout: 3600 rpm
